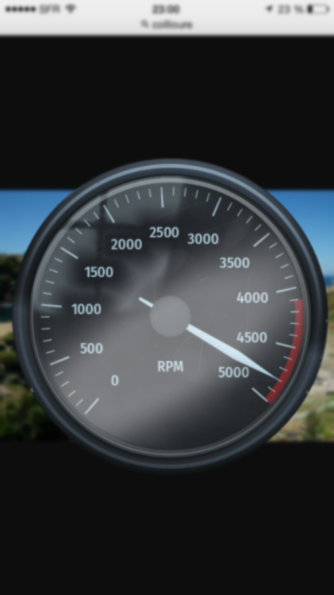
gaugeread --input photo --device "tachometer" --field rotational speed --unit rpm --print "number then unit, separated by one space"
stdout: 4800 rpm
